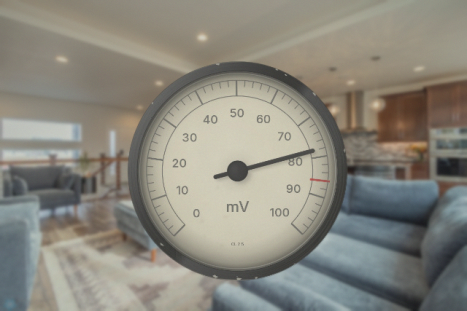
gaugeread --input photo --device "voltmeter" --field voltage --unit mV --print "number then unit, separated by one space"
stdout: 78 mV
